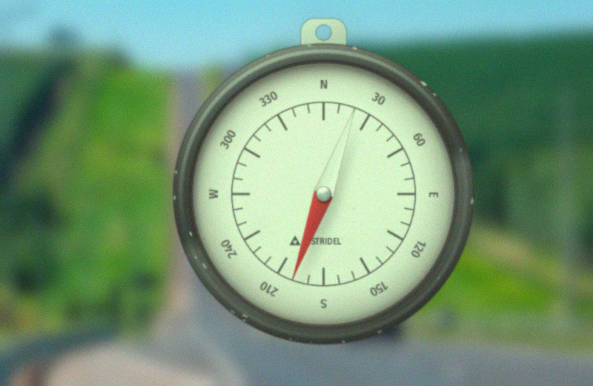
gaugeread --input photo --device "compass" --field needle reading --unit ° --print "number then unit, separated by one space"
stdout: 200 °
